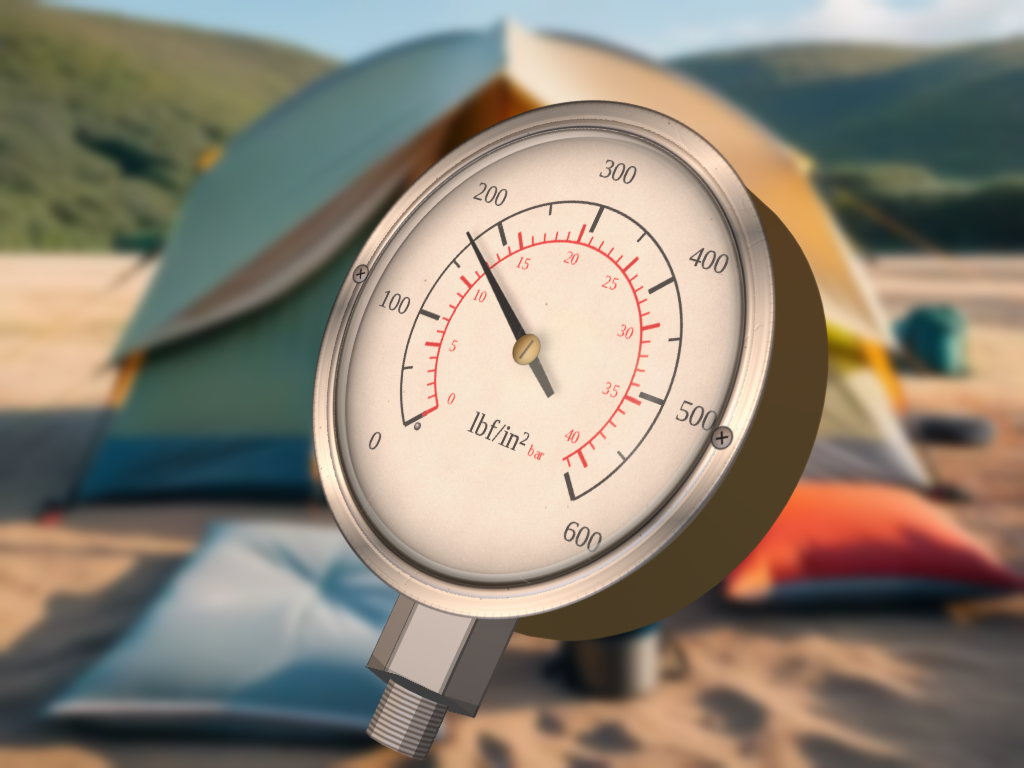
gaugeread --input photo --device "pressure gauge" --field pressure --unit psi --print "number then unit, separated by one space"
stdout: 175 psi
